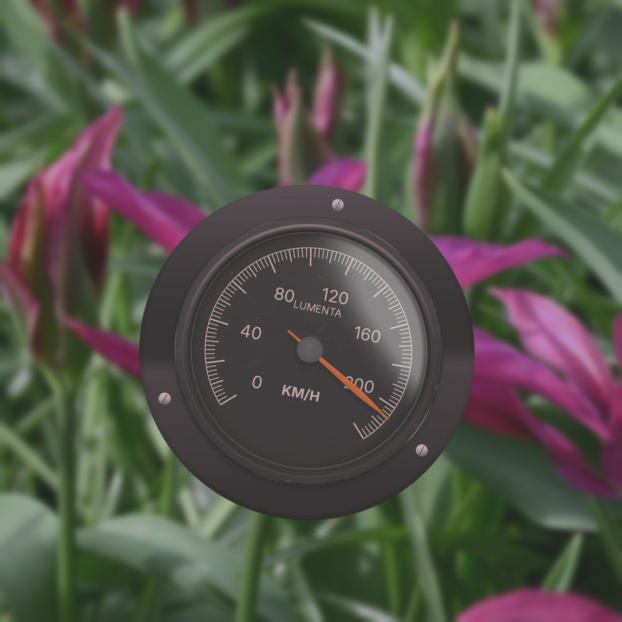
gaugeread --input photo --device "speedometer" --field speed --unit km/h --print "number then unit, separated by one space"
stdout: 206 km/h
